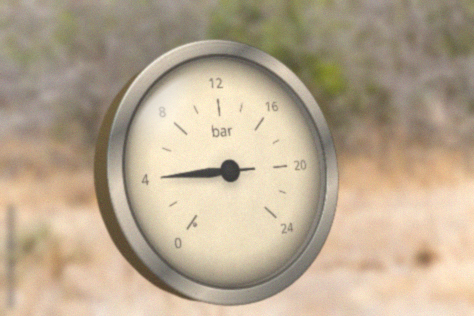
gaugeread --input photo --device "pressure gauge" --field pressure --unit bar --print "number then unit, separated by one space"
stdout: 4 bar
